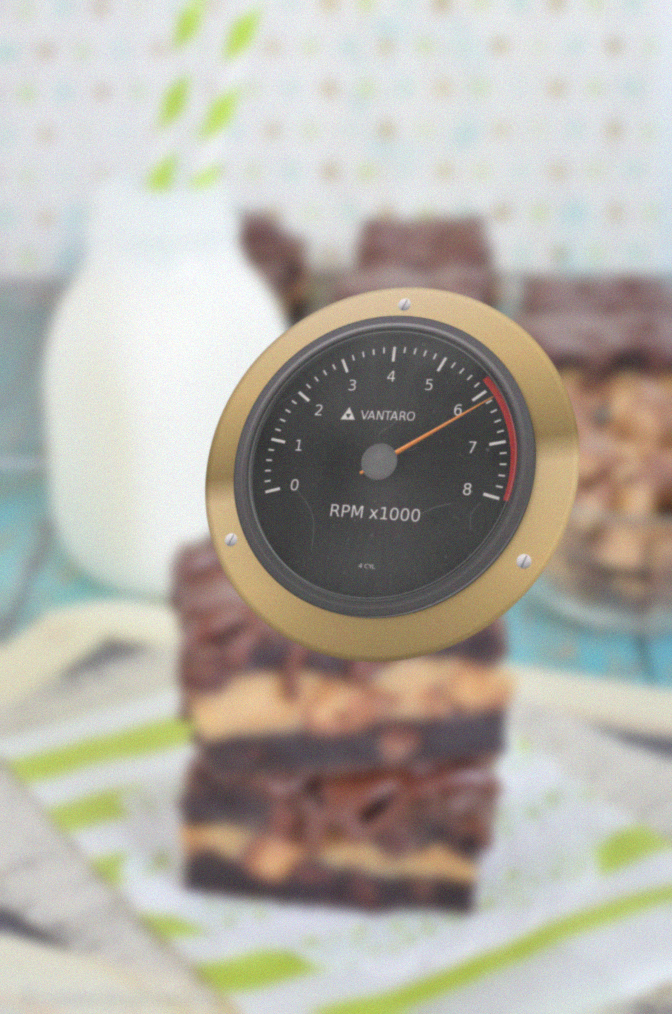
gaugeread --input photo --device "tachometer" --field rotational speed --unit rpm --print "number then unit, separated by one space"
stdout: 6200 rpm
